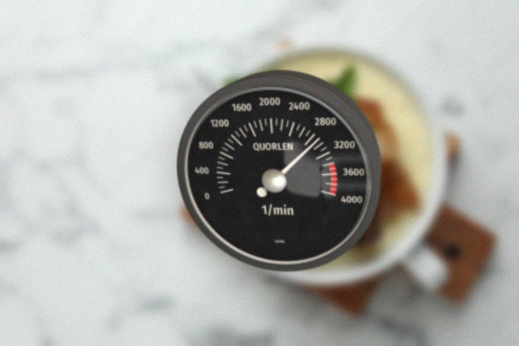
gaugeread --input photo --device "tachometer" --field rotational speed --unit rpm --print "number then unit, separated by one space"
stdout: 2900 rpm
